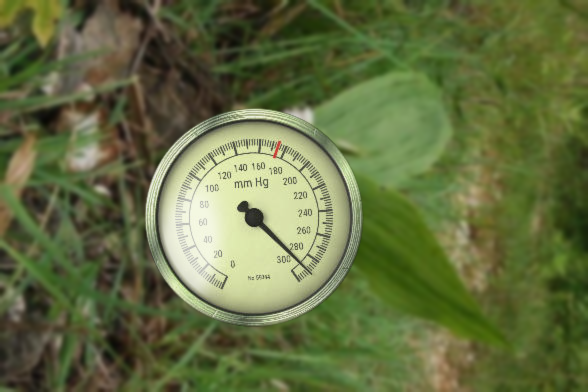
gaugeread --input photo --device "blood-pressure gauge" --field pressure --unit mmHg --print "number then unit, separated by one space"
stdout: 290 mmHg
